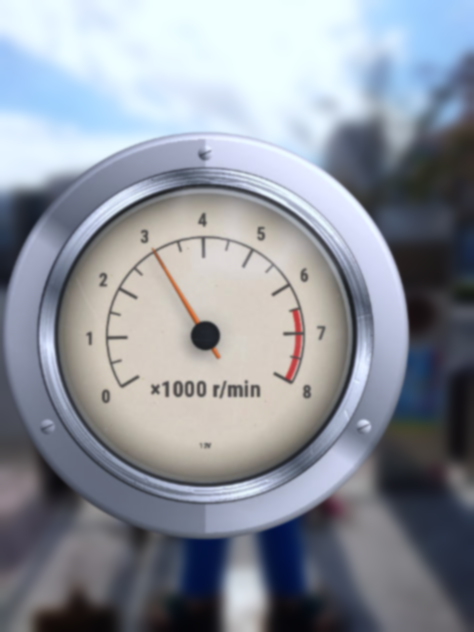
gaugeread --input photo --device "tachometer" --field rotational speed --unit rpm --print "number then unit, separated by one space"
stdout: 3000 rpm
